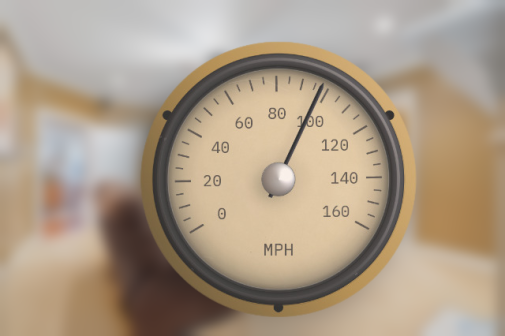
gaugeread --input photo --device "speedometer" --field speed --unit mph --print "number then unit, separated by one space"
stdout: 97.5 mph
